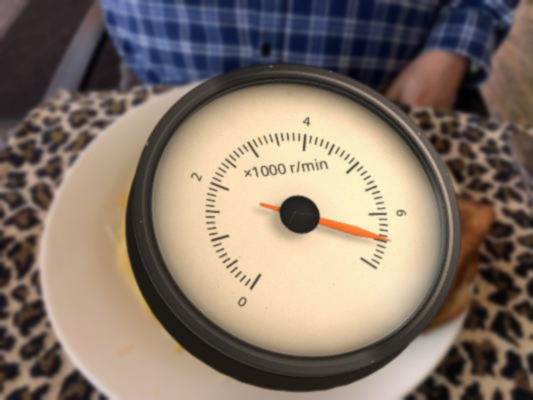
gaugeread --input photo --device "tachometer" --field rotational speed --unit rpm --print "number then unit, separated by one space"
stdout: 6500 rpm
